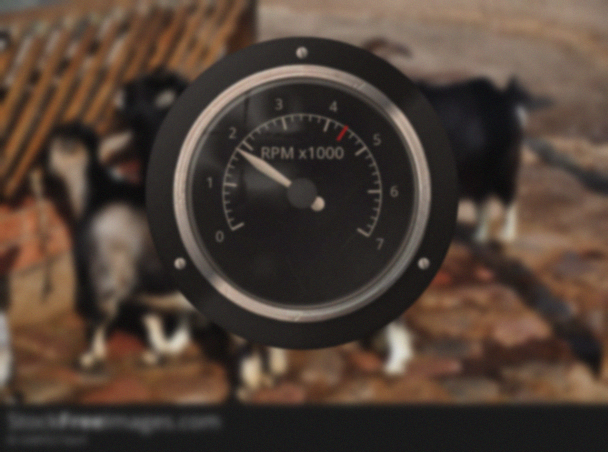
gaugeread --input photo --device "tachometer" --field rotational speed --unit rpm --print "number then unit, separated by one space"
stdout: 1800 rpm
